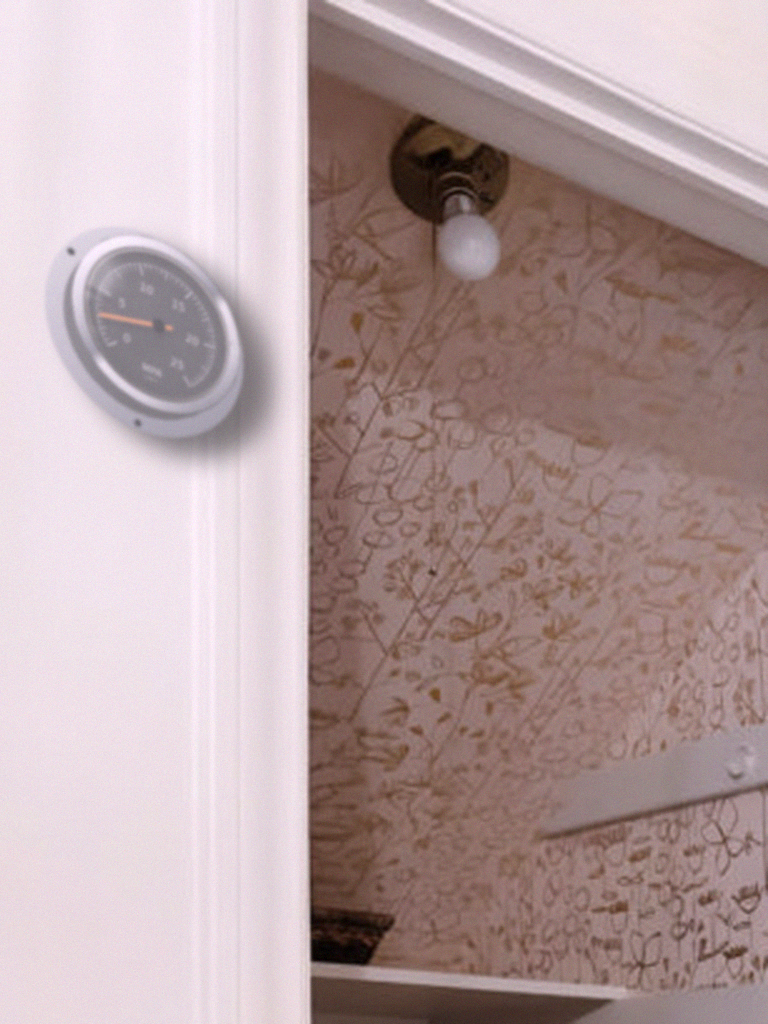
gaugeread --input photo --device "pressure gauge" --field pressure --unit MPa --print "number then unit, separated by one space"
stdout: 2.5 MPa
